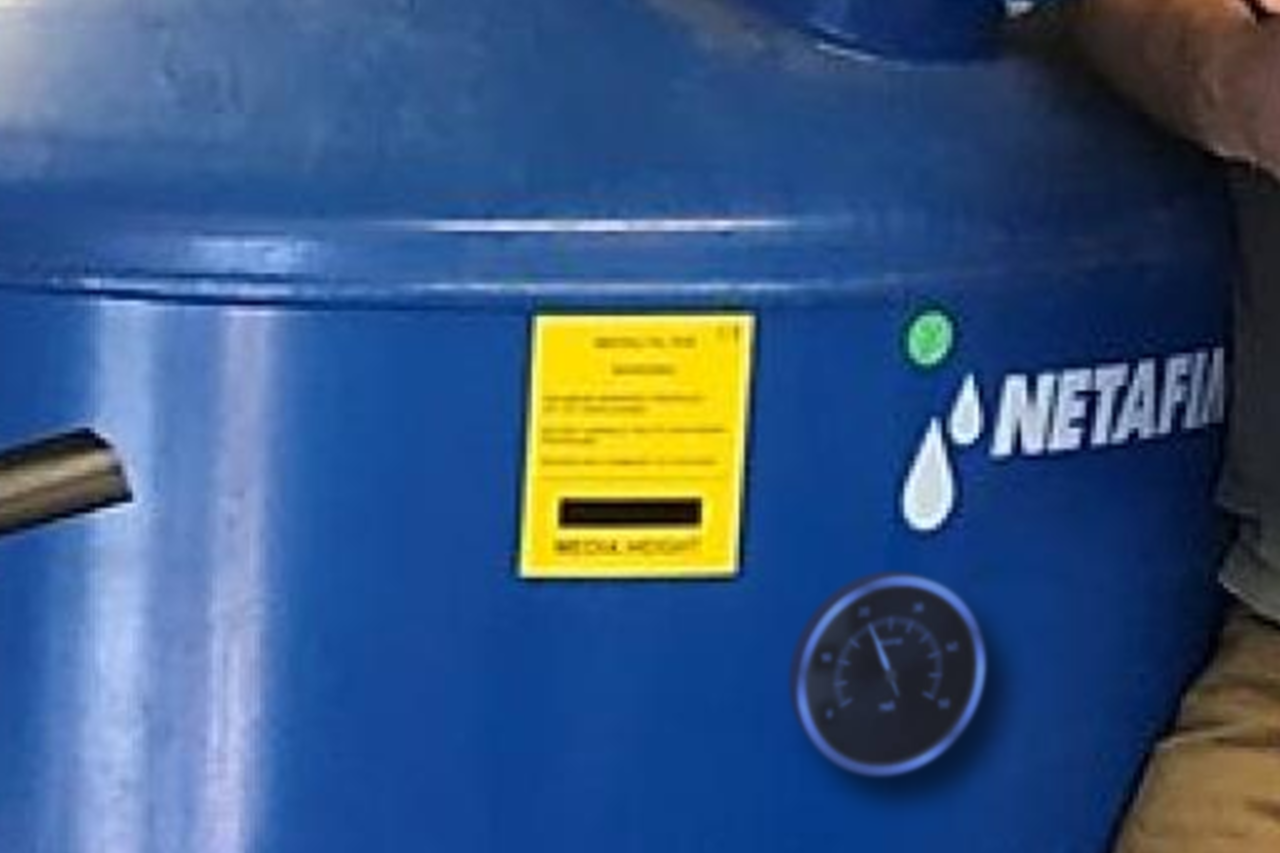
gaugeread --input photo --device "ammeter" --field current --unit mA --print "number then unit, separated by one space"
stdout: 20 mA
